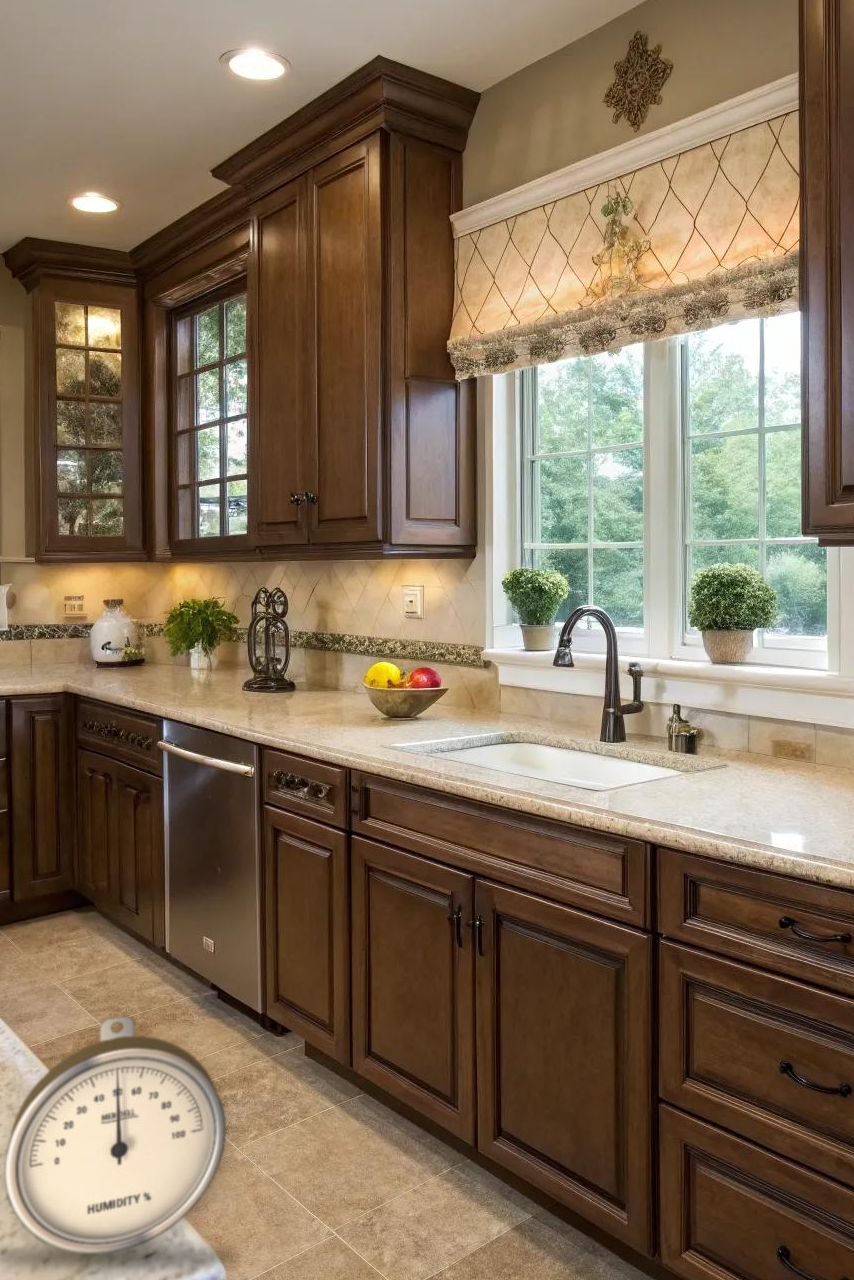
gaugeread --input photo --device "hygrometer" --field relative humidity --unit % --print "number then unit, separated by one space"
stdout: 50 %
